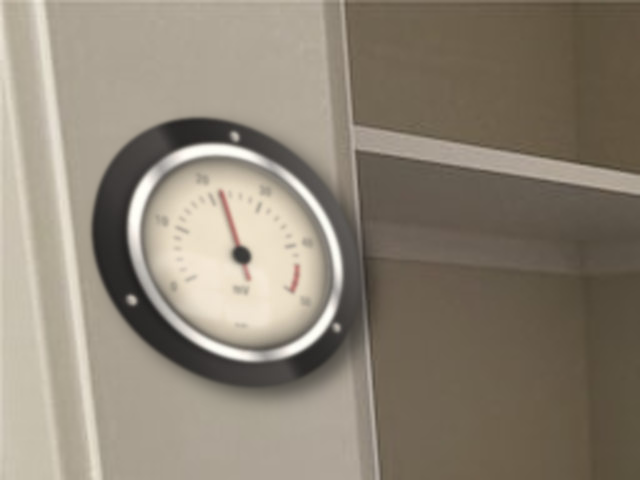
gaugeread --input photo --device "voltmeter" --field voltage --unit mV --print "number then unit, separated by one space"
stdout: 22 mV
